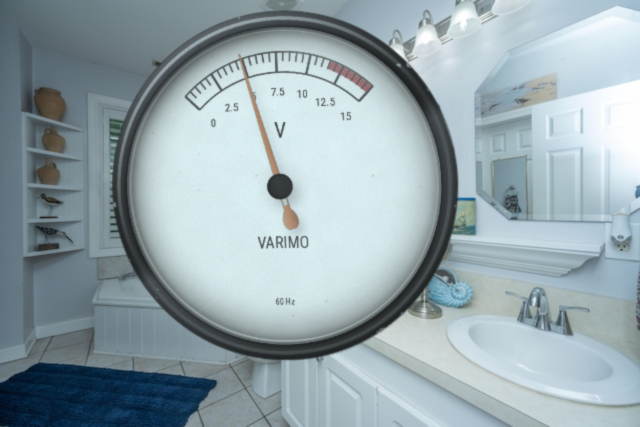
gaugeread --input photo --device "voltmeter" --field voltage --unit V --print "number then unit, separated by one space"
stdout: 5 V
